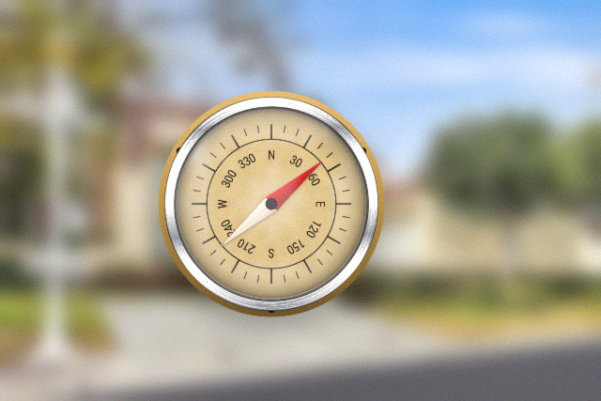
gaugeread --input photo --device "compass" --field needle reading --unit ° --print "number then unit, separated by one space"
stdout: 50 °
